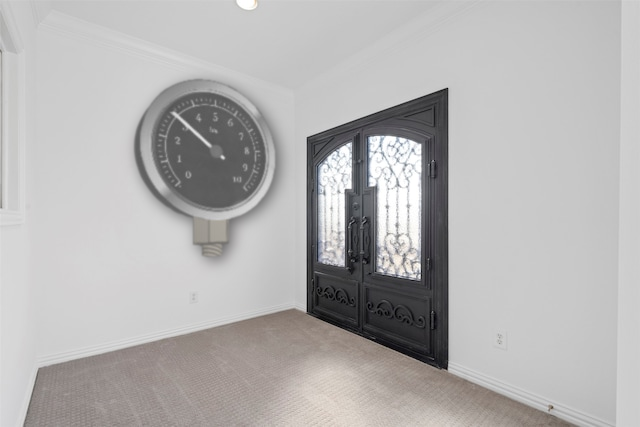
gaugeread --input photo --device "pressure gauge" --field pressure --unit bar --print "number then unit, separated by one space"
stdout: 3 bar
